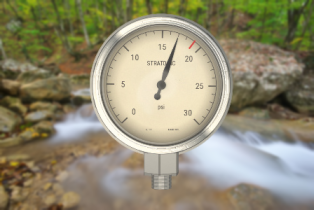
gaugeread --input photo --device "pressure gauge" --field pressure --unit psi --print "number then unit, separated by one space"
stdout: 17 psi
